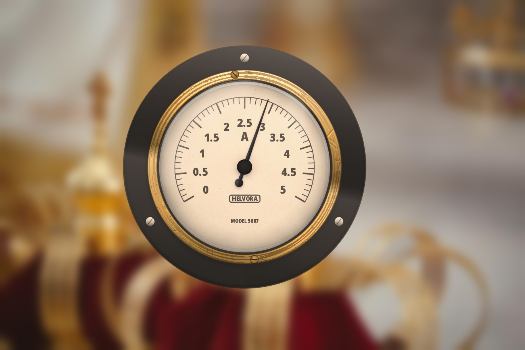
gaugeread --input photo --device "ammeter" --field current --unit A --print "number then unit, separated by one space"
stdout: 2.9 A
